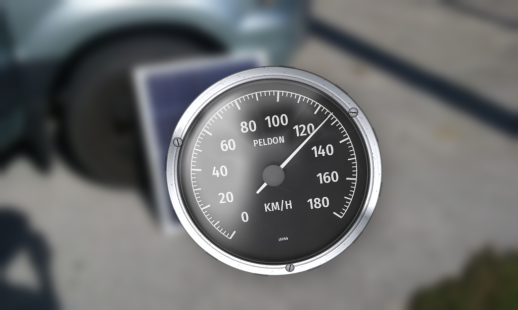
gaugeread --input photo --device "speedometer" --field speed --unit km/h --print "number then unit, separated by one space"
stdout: 126 km/h
